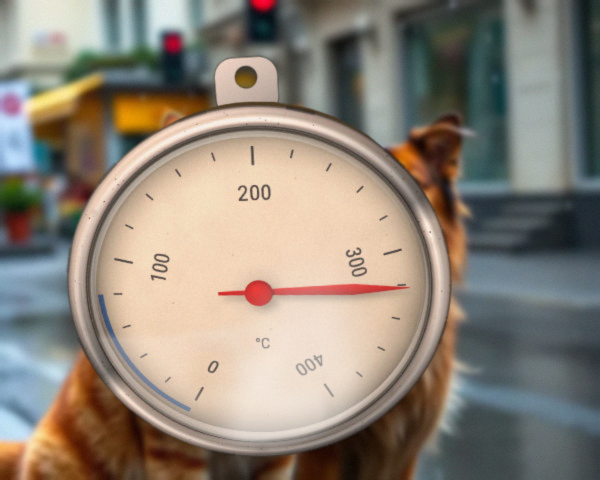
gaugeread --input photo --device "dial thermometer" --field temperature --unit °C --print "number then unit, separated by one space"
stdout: 320 °C
